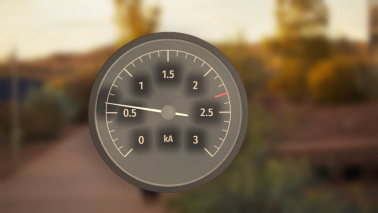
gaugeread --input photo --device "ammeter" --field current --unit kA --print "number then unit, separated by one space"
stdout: 0.6 kA
